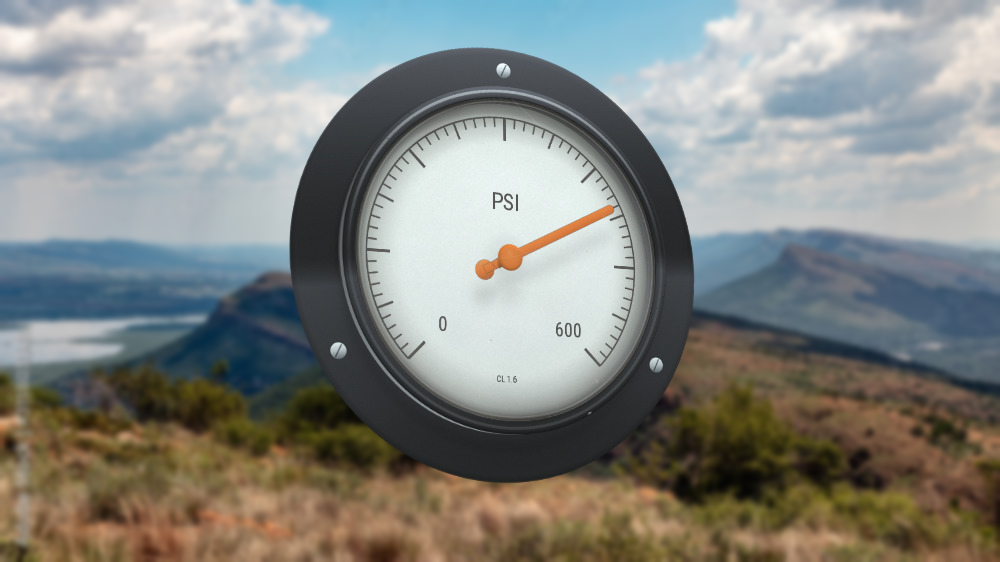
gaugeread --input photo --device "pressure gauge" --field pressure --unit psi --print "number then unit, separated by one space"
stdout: 440 psi
